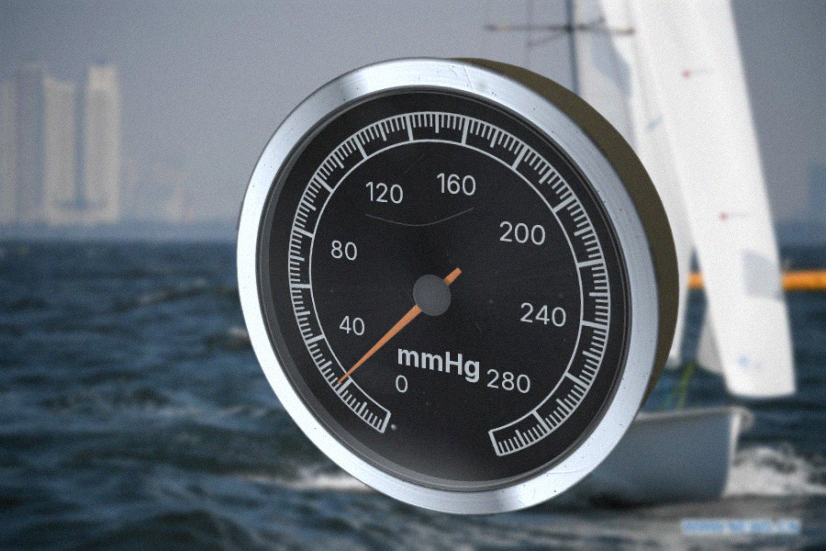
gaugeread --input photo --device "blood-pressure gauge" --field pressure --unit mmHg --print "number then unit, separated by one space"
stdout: 22 mmHg
